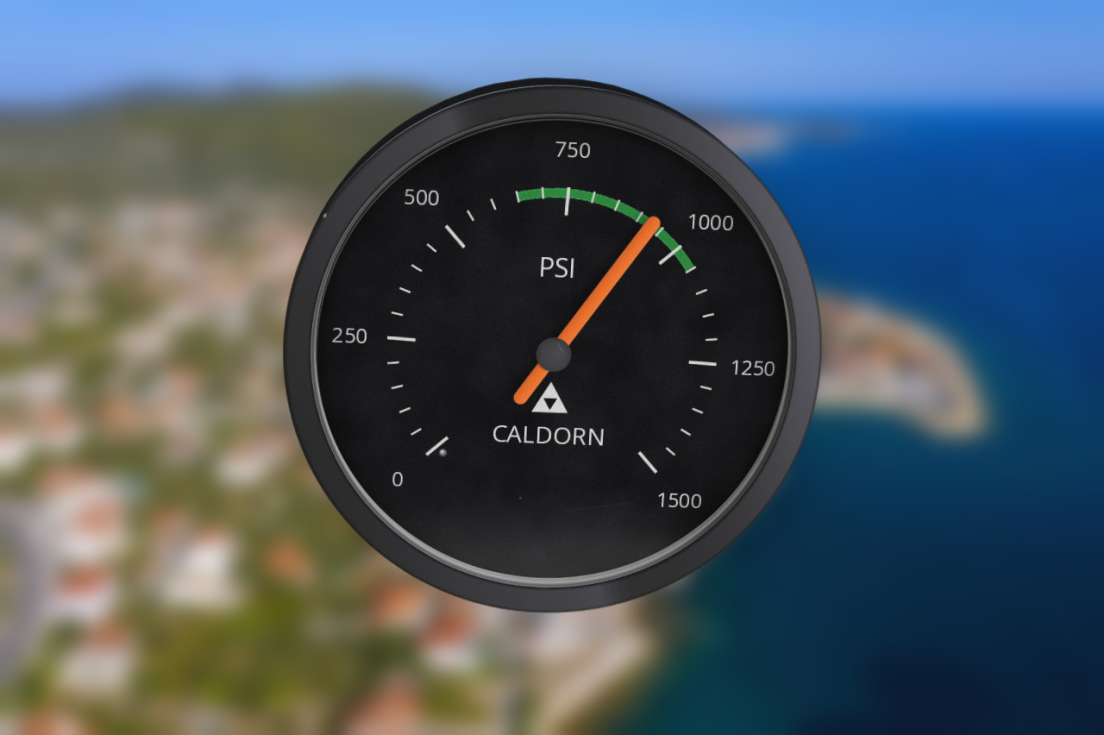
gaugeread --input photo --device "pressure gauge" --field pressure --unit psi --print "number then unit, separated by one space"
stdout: 925 psi
